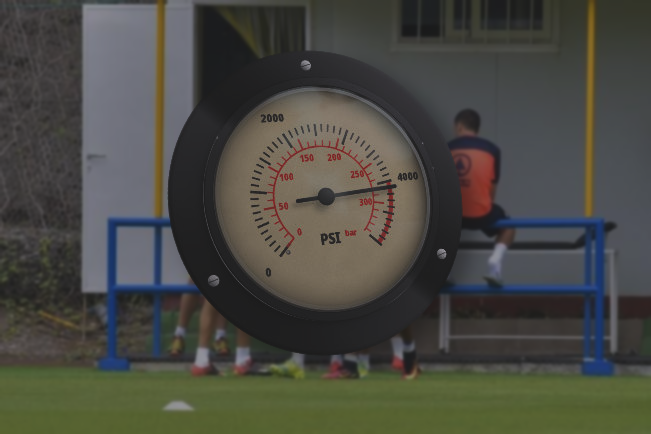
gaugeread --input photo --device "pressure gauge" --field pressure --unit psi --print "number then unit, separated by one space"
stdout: 4100 psi
